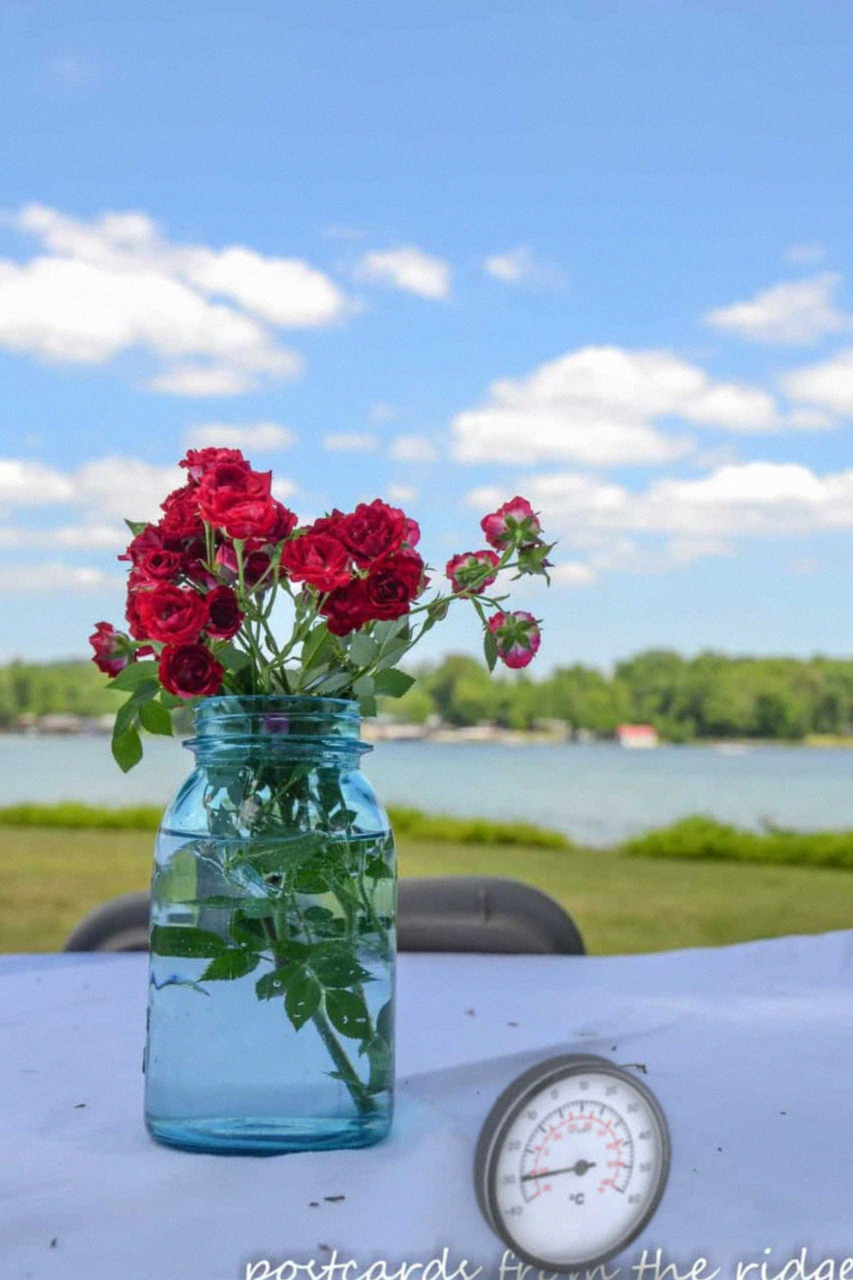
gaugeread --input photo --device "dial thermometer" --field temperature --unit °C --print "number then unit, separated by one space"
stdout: -30 °C
